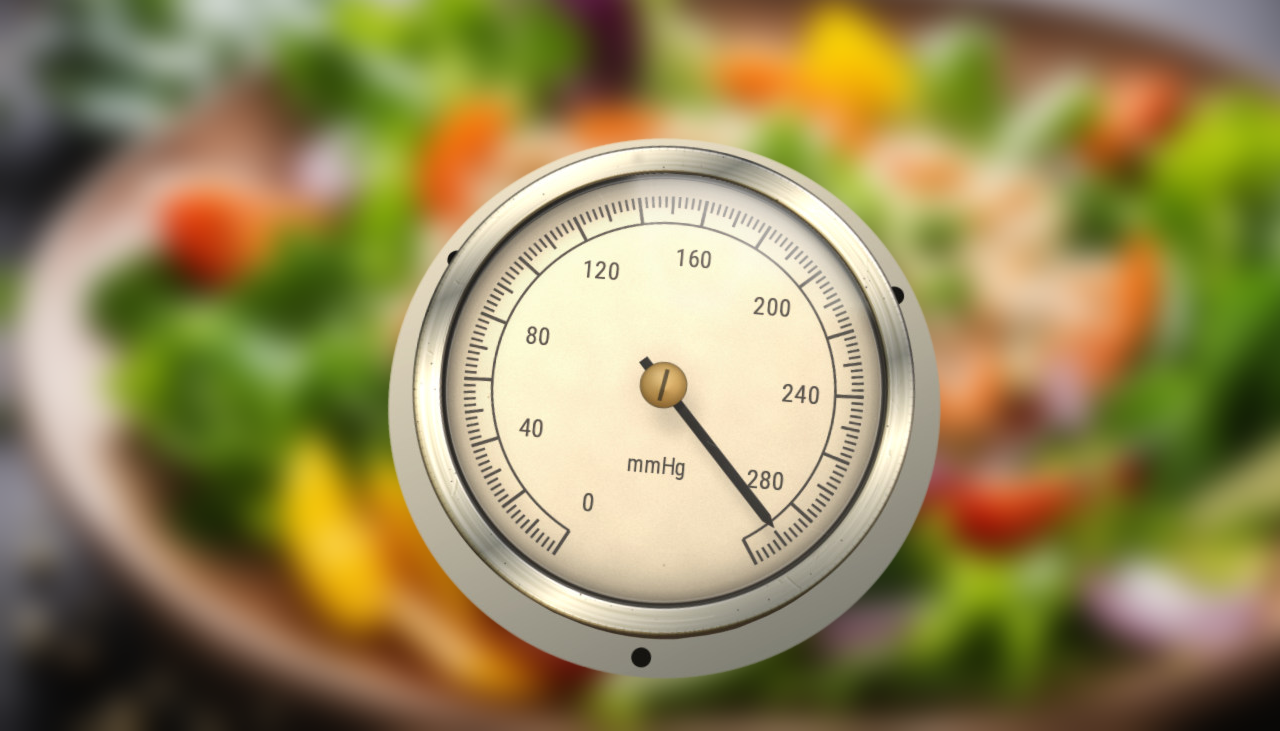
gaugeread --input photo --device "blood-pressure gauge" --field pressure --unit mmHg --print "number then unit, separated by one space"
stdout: 290 mmHg
